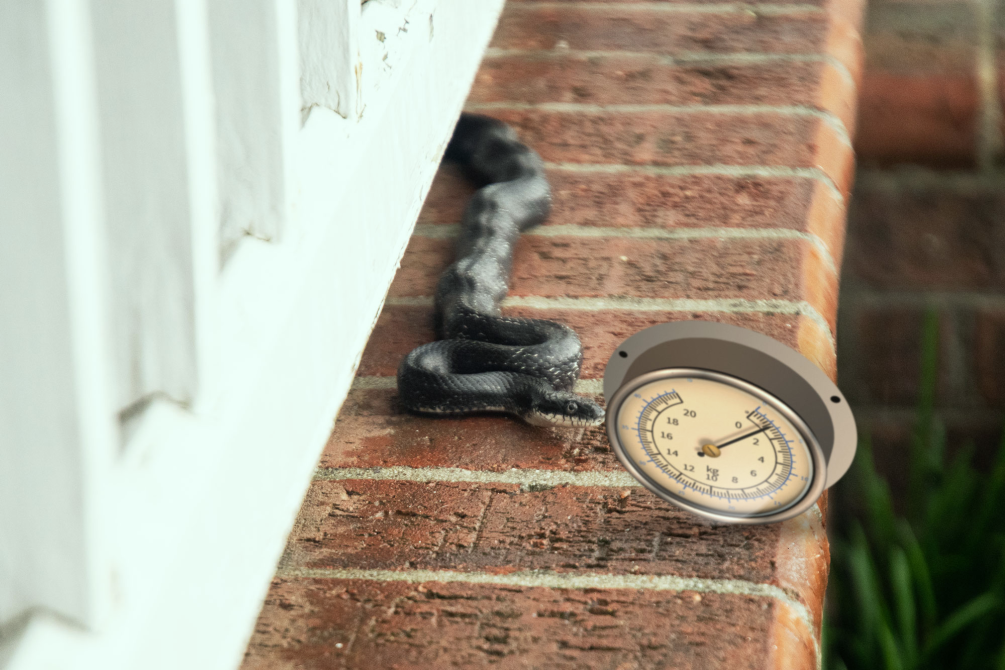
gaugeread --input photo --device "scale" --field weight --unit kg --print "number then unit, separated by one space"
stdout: 1 kg
